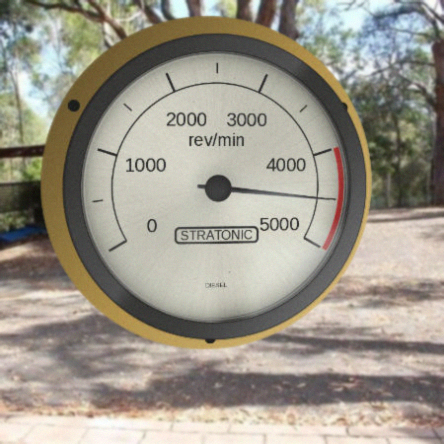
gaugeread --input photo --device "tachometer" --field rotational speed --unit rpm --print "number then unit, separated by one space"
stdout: 4500 rpm
